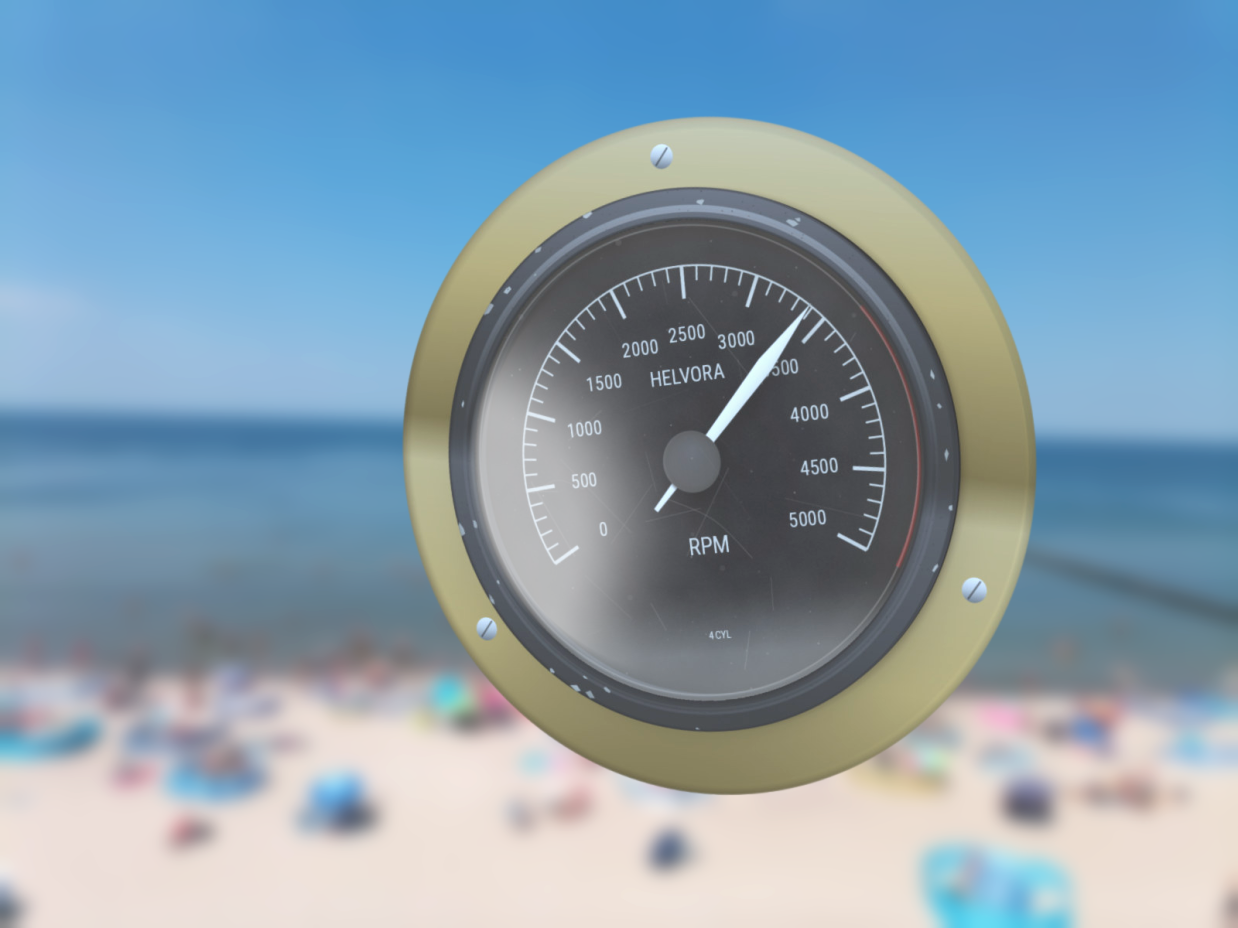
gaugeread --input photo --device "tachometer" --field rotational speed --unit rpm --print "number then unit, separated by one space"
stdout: 3400 rpm
